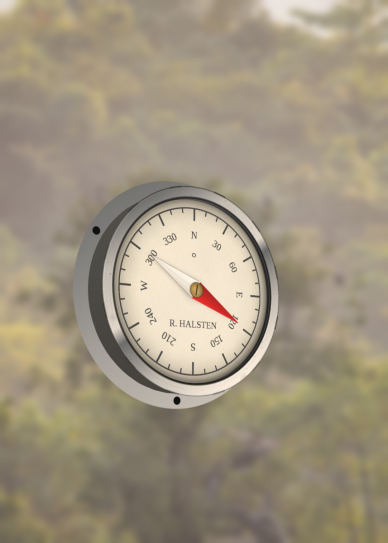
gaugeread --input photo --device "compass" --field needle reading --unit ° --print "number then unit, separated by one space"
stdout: 120 °
